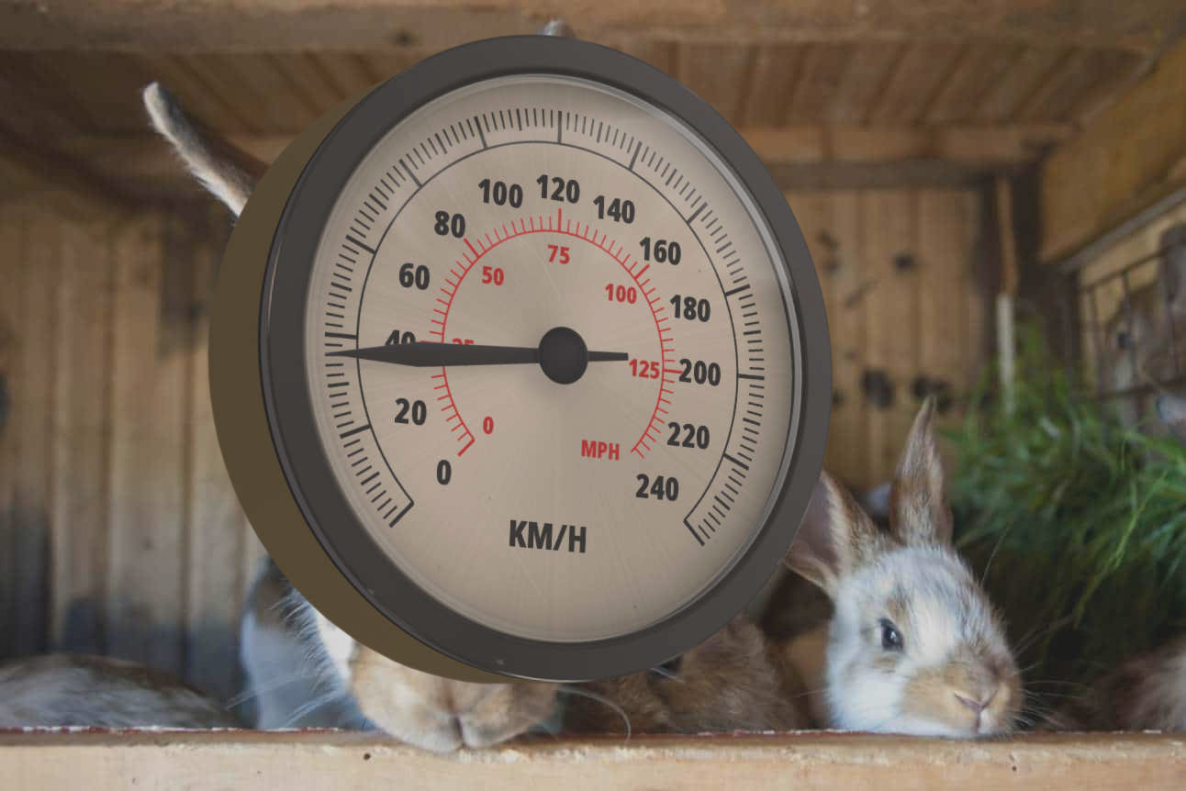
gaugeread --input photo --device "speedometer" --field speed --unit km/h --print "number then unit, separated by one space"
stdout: 36 km/h
